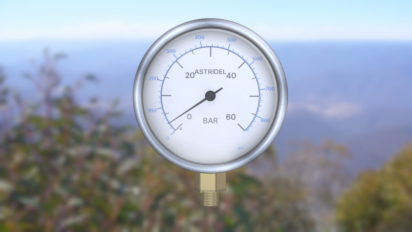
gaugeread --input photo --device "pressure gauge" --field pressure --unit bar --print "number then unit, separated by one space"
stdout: 2.5 bar
